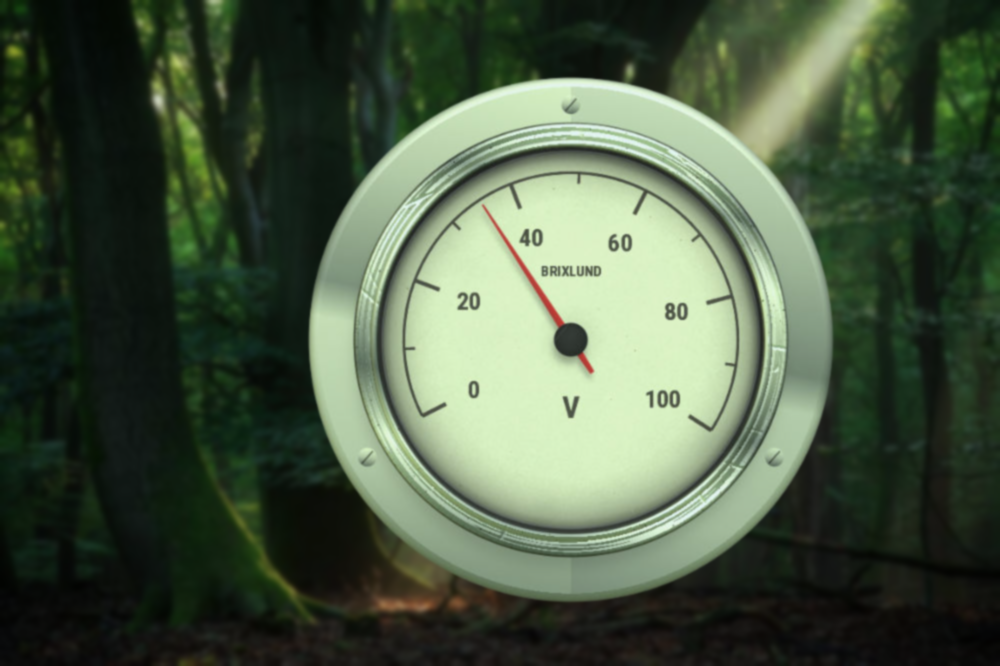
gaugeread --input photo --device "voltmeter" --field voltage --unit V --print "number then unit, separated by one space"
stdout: 35 V
